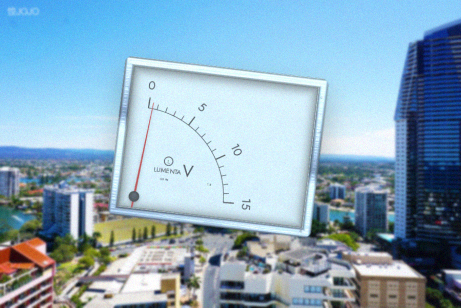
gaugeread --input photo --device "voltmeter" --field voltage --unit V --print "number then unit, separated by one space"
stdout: 0.5 V
